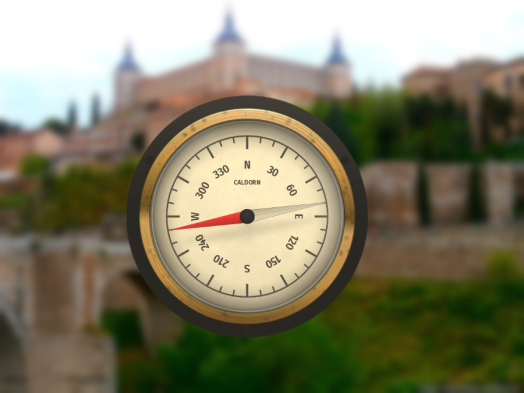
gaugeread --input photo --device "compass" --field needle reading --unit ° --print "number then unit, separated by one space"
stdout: 260 °
